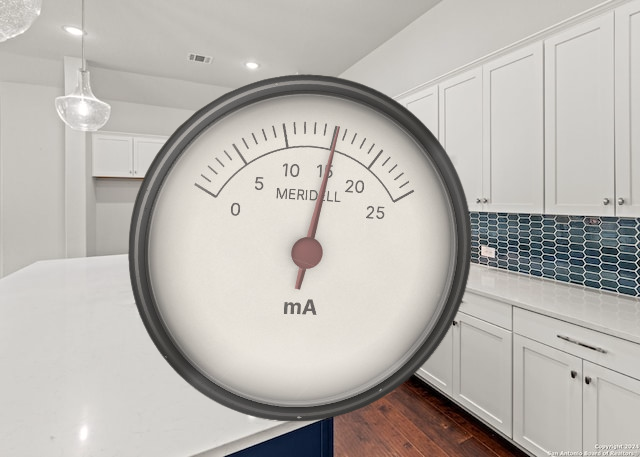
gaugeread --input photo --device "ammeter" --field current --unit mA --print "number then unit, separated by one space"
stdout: 15 mA
